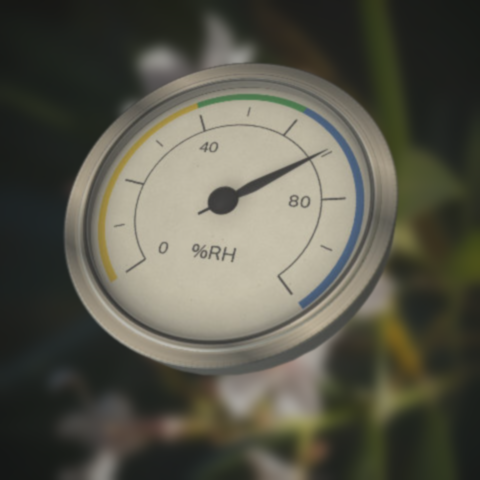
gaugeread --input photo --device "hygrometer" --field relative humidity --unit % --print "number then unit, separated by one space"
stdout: 70 %
